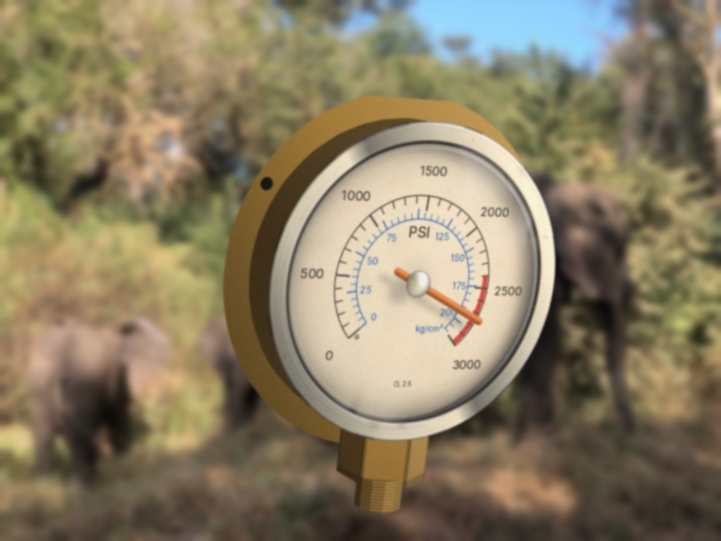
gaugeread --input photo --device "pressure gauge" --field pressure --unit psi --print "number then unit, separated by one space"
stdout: 2750 psi
